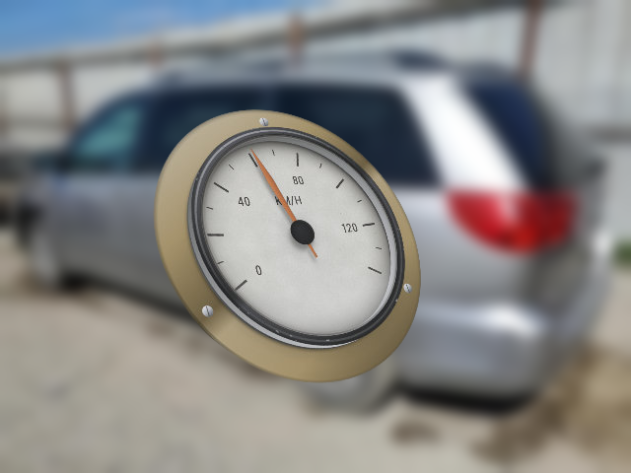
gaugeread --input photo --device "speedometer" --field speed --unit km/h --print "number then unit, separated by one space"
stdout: 60 km/h
